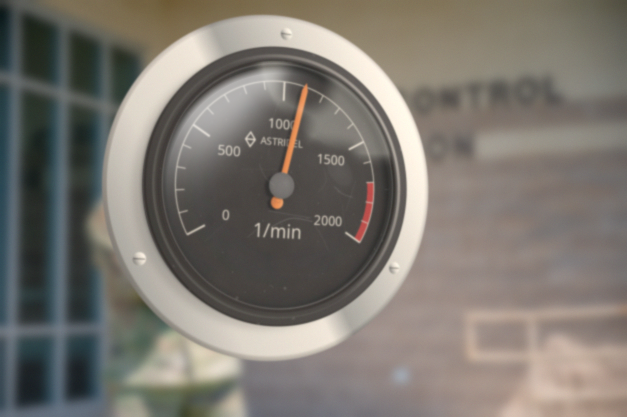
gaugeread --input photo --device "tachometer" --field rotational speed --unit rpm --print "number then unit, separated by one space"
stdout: 1100 rpm
